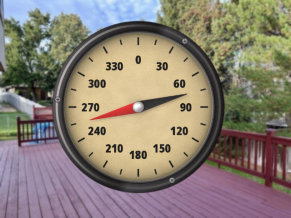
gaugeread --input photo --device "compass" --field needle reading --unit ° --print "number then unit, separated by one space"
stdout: 255 °
